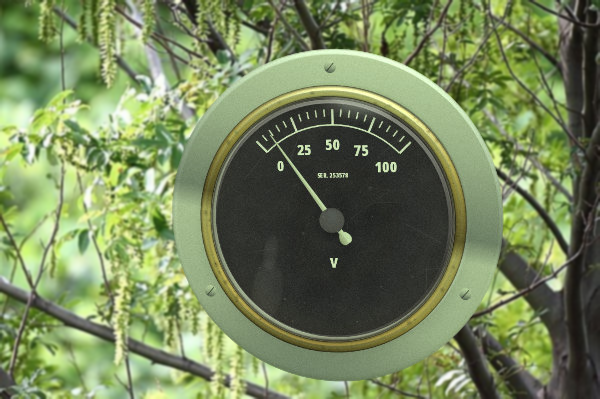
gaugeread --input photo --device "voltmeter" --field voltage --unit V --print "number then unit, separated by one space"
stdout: 10 V
